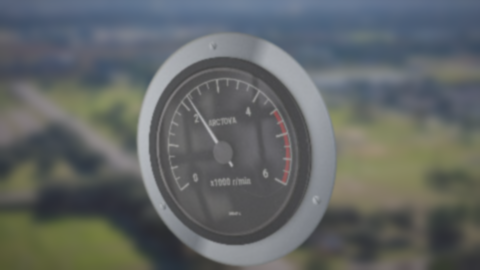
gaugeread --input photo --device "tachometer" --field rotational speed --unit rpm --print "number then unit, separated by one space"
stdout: 2250 rpm
